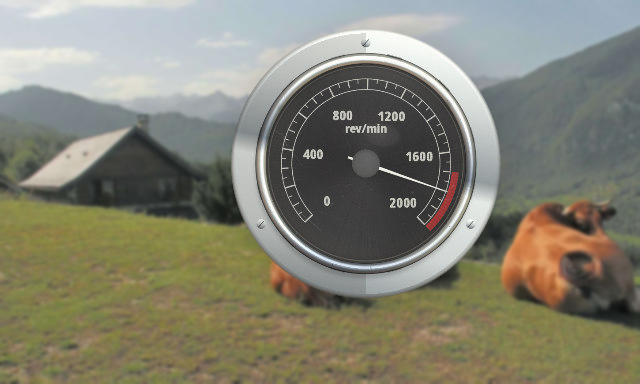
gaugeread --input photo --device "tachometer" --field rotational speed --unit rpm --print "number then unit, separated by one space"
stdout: 1800 rpm
